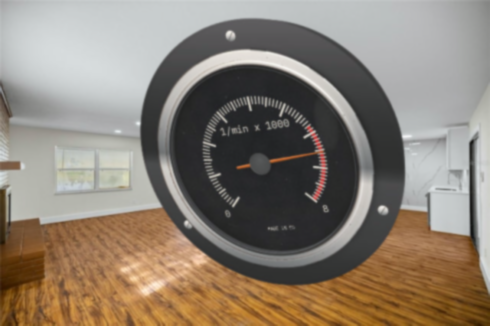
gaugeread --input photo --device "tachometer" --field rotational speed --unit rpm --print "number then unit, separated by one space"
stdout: 6500 rpm
